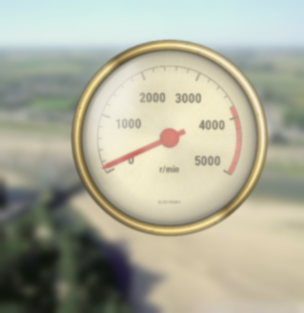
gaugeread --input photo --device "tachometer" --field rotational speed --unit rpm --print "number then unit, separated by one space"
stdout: 100 rpm
